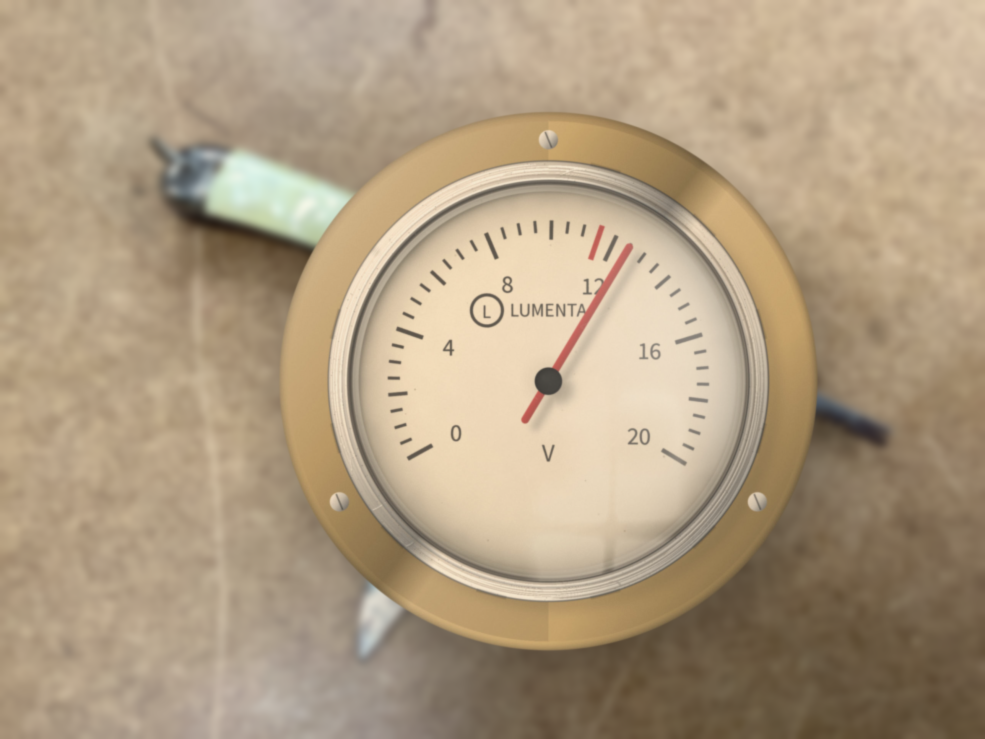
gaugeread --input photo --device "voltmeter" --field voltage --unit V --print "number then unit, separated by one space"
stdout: 12.5 V
